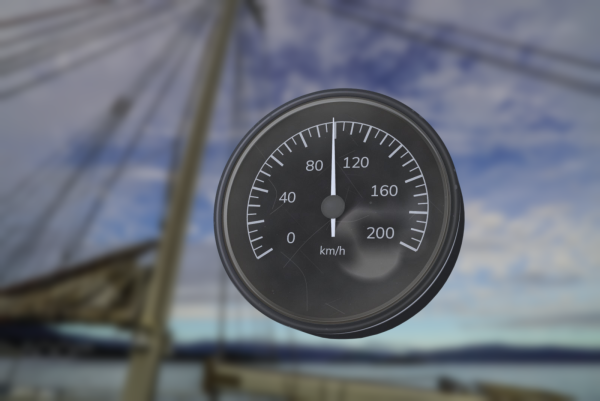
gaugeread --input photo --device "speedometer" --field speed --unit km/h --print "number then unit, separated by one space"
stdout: 100 km/h
